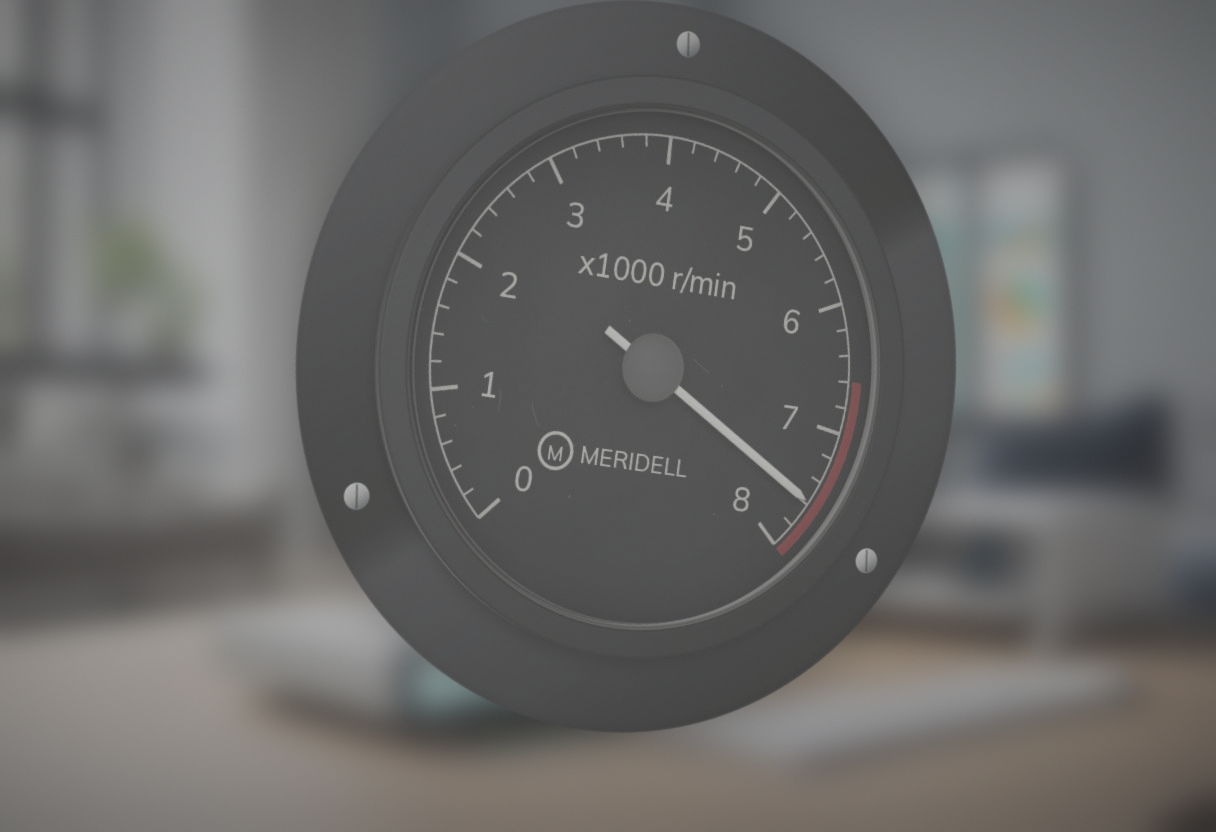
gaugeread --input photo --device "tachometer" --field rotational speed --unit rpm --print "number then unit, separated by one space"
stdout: 7600 rpm
